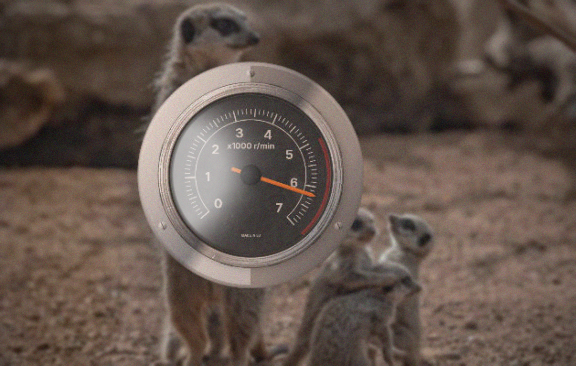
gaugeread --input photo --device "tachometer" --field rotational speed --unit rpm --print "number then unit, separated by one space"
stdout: 6200 rpm
